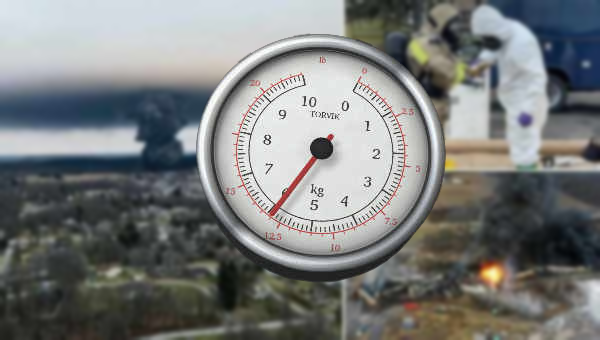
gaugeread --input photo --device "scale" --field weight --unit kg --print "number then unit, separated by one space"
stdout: 5.9 kg
